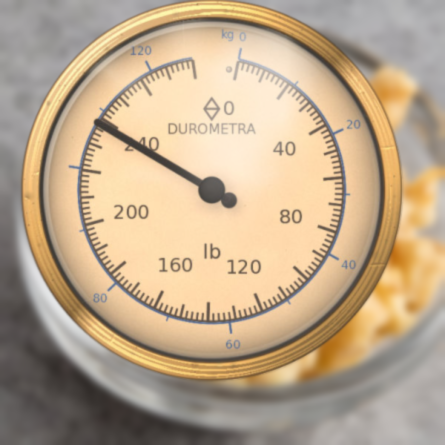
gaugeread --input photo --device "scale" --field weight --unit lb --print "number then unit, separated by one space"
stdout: 238 lb
